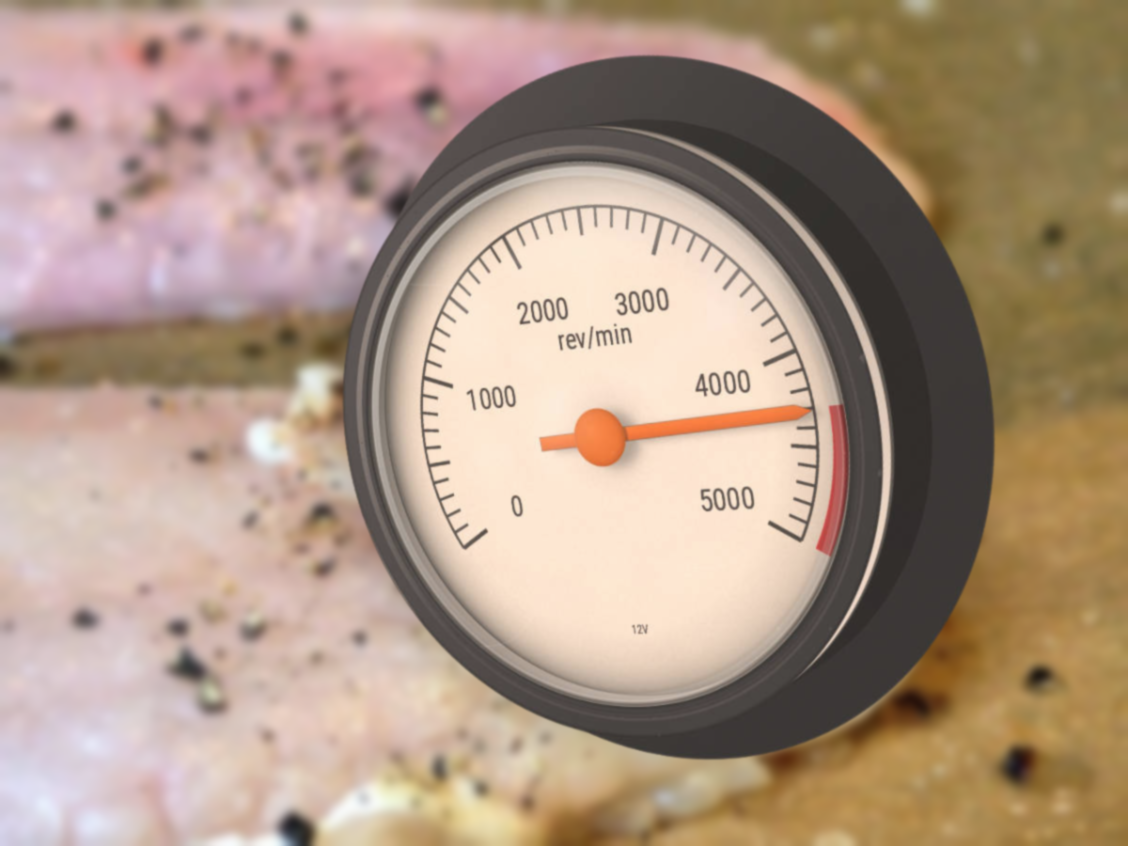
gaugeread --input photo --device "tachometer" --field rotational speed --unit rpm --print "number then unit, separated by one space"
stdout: 4300 rpm
